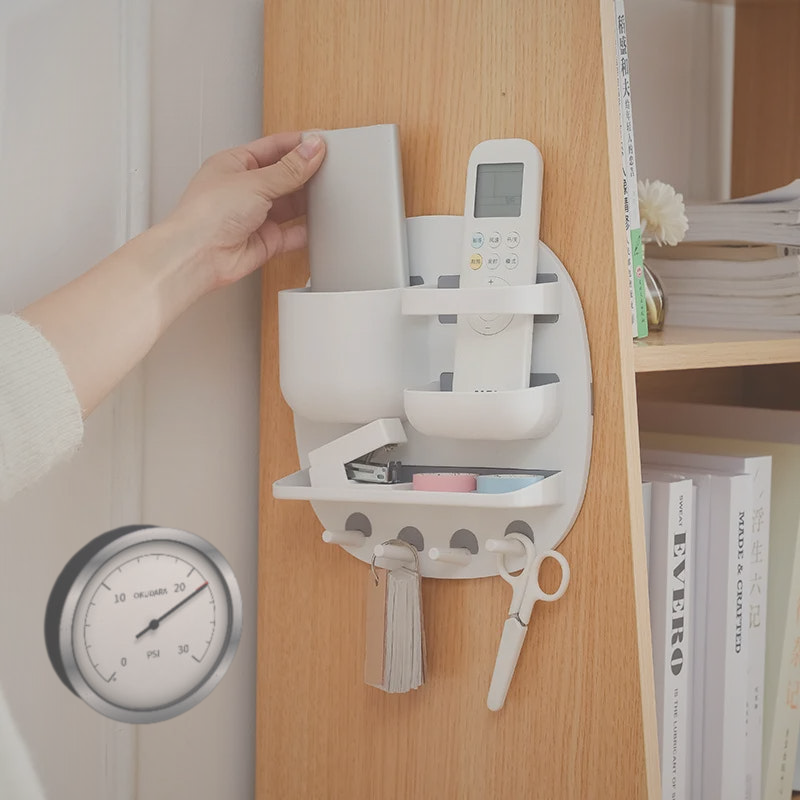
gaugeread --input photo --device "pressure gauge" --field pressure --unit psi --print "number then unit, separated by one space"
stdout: 22 psi
